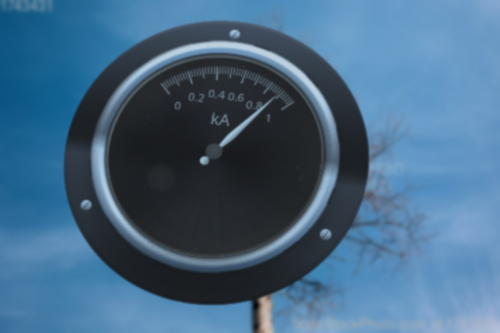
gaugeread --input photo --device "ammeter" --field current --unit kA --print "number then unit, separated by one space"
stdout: 0.9 kA
